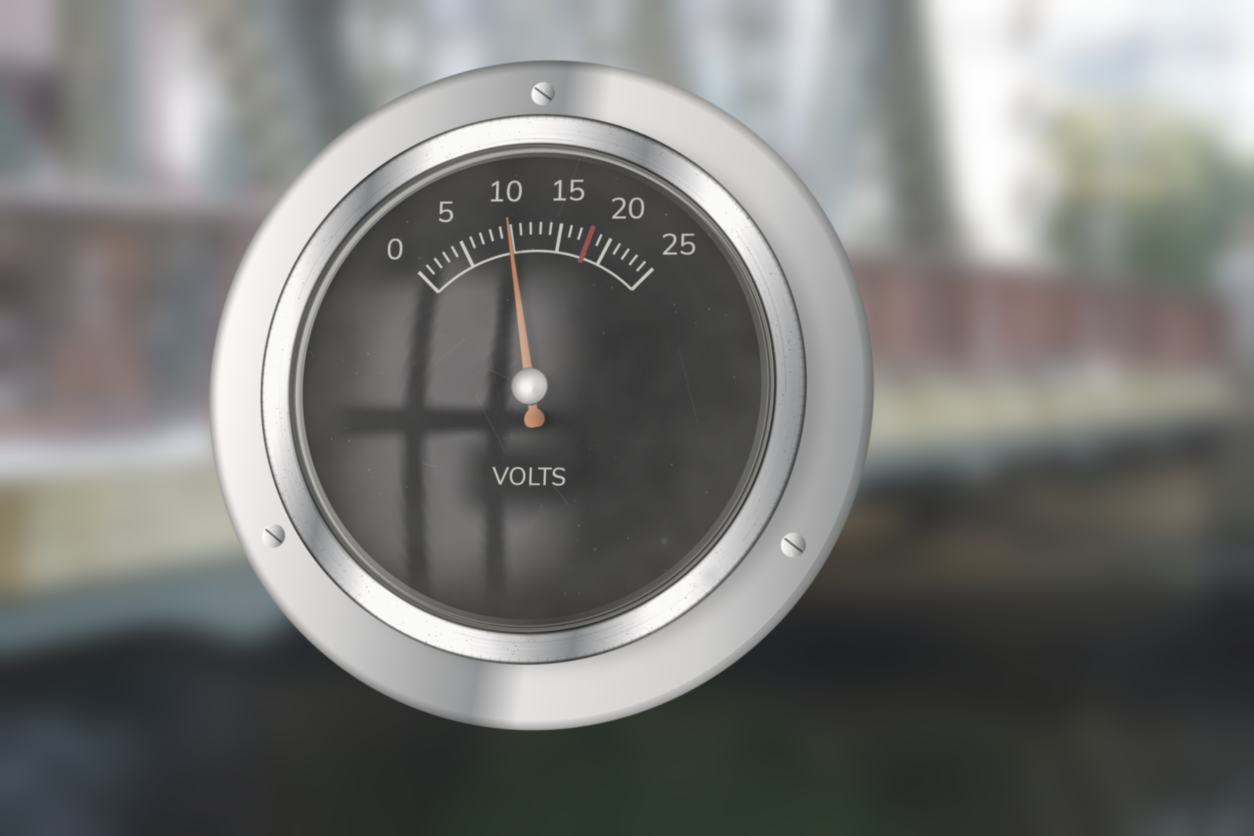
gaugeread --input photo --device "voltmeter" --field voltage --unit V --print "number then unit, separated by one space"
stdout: 10 V
